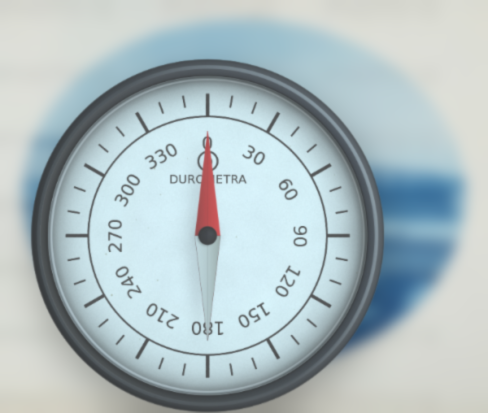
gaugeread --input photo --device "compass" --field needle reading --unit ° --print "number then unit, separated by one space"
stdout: 0 °
